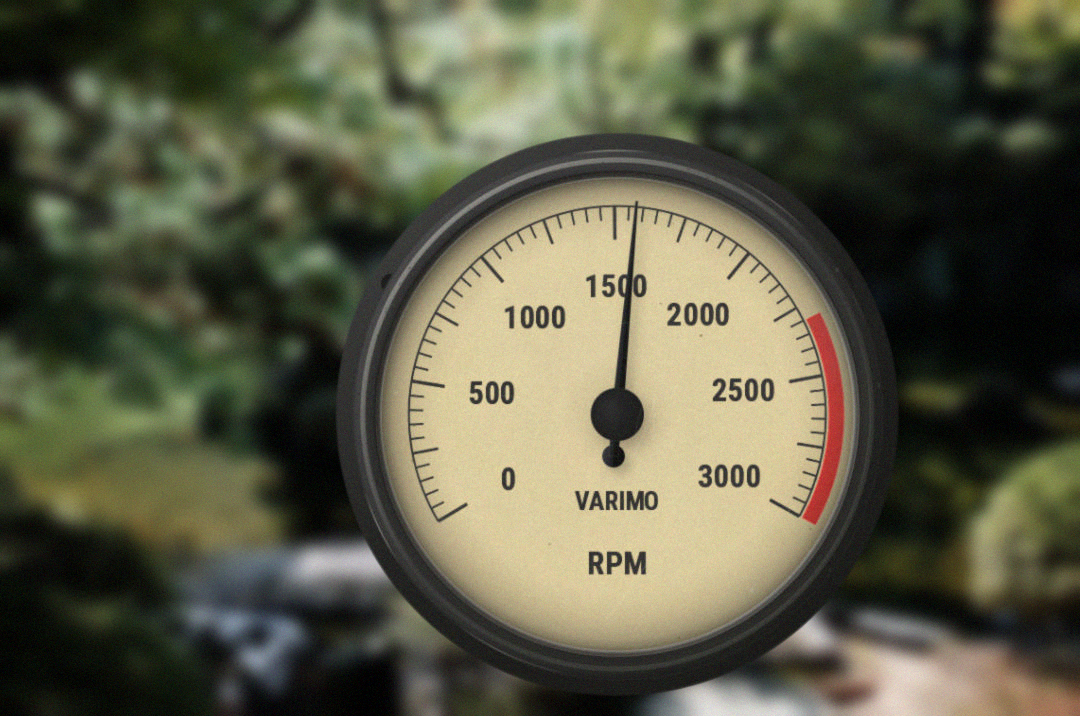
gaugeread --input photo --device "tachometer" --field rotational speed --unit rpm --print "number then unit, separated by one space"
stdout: 1575 rpm
